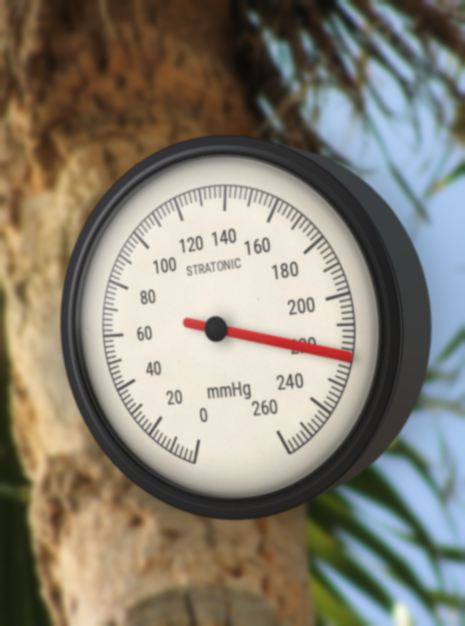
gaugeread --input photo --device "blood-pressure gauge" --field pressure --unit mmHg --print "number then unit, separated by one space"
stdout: 220 mmHg
